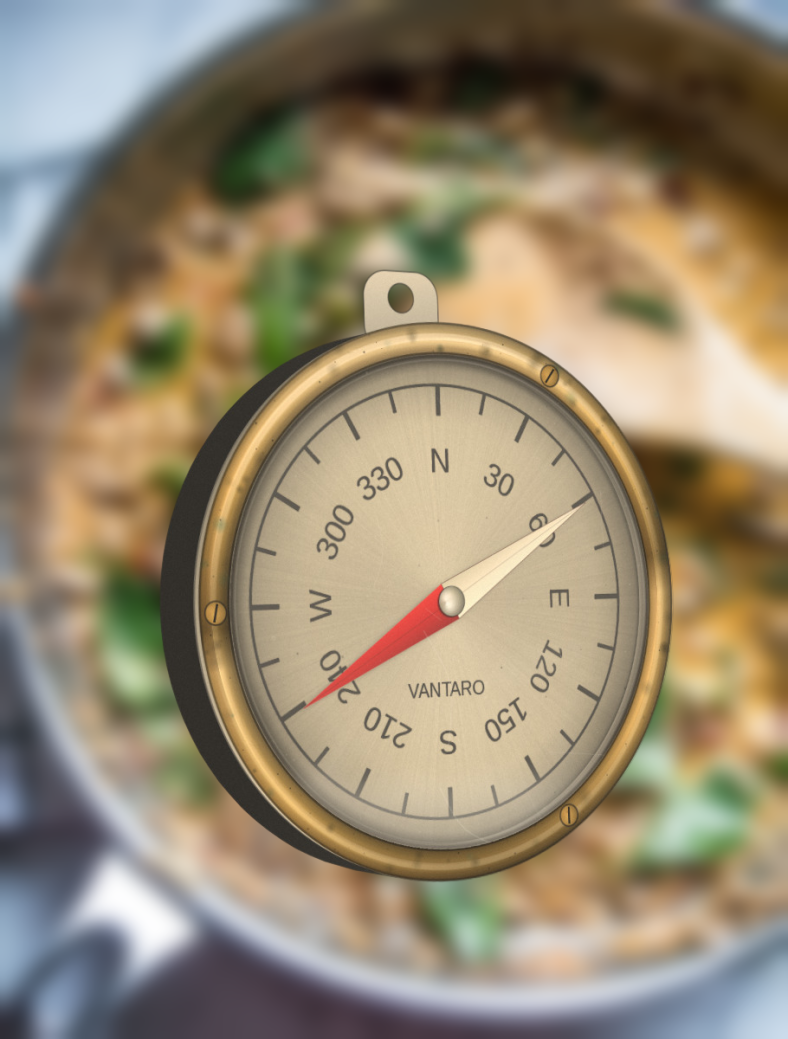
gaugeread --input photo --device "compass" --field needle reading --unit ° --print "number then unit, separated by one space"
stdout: 240 °
